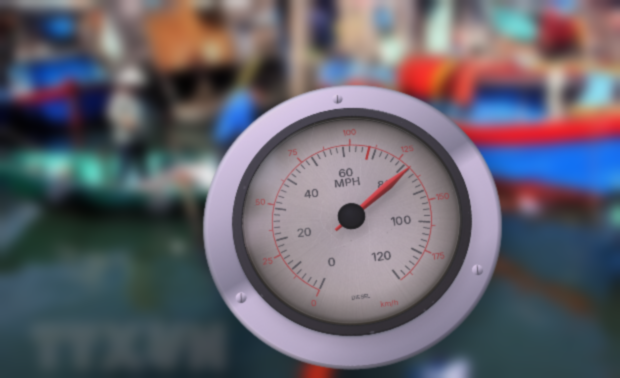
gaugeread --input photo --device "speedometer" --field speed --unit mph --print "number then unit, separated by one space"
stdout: 82 mph
